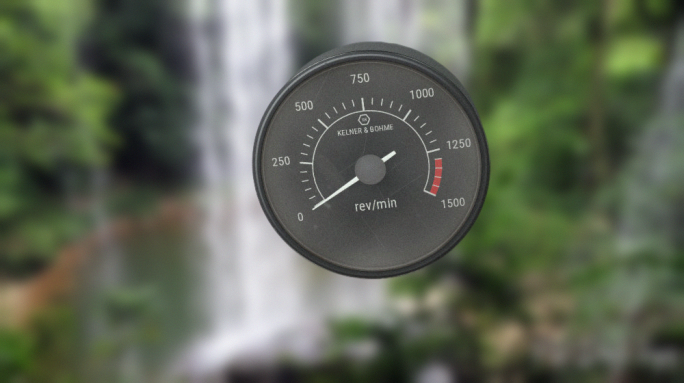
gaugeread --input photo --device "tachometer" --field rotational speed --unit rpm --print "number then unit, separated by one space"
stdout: 0 rpm
